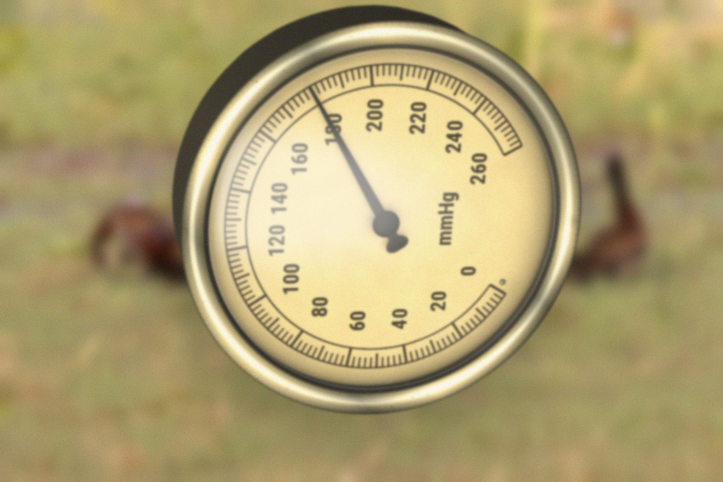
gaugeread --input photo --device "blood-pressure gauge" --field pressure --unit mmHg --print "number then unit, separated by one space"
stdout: 180 mmHg
